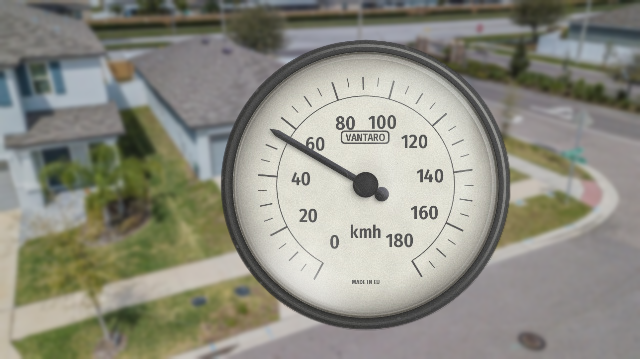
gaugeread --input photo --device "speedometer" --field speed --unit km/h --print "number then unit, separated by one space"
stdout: 55 km/h
